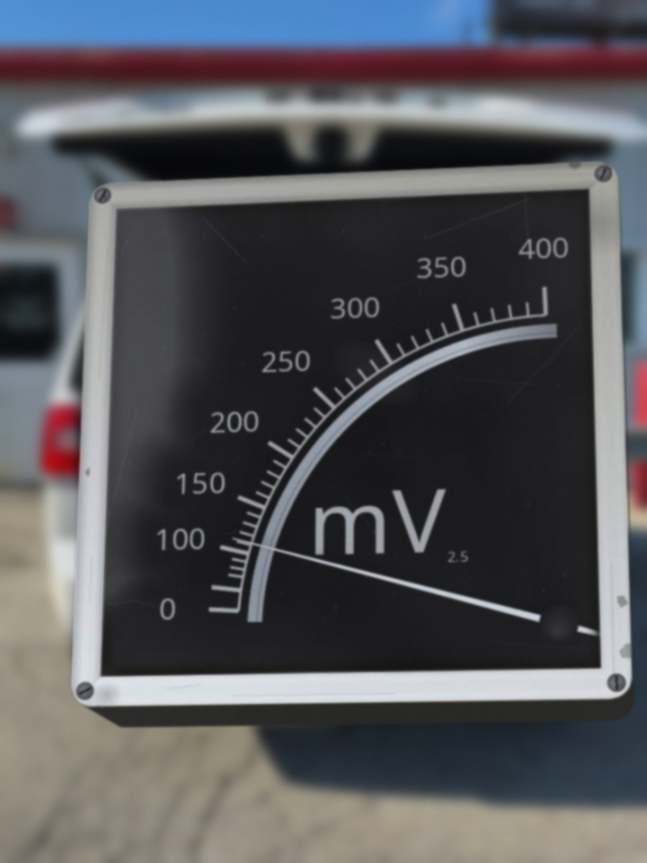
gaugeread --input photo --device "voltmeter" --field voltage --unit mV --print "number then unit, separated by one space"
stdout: 110 mV
